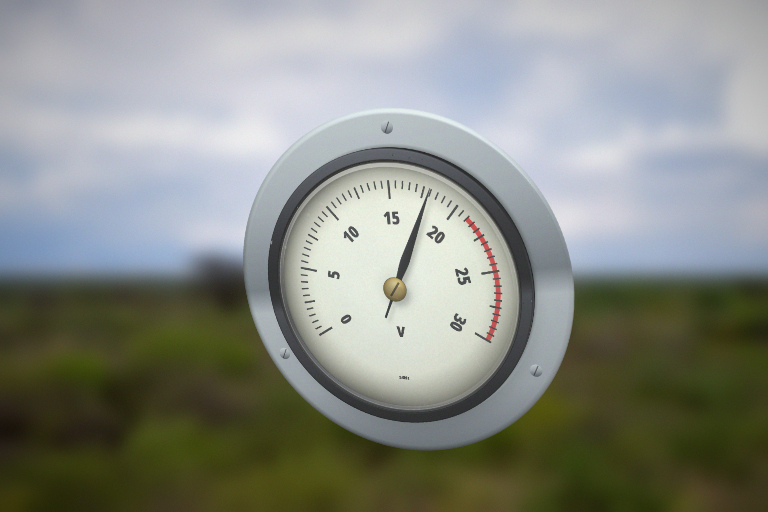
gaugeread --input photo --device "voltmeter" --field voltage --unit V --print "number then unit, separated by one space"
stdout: 18 V
